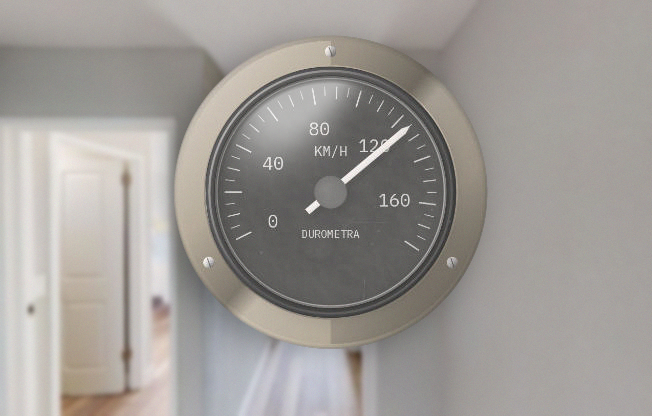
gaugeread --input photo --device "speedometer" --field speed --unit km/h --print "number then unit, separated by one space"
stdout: 125 km/h
